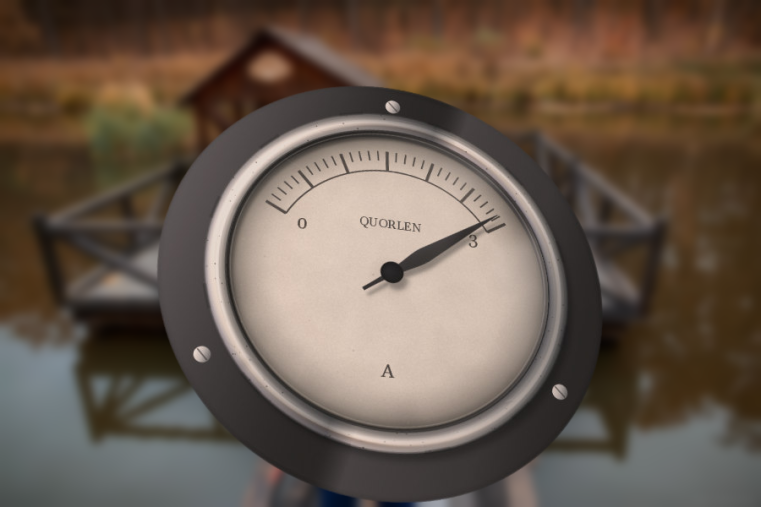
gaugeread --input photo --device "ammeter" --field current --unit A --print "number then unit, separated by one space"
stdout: 2.9 A
